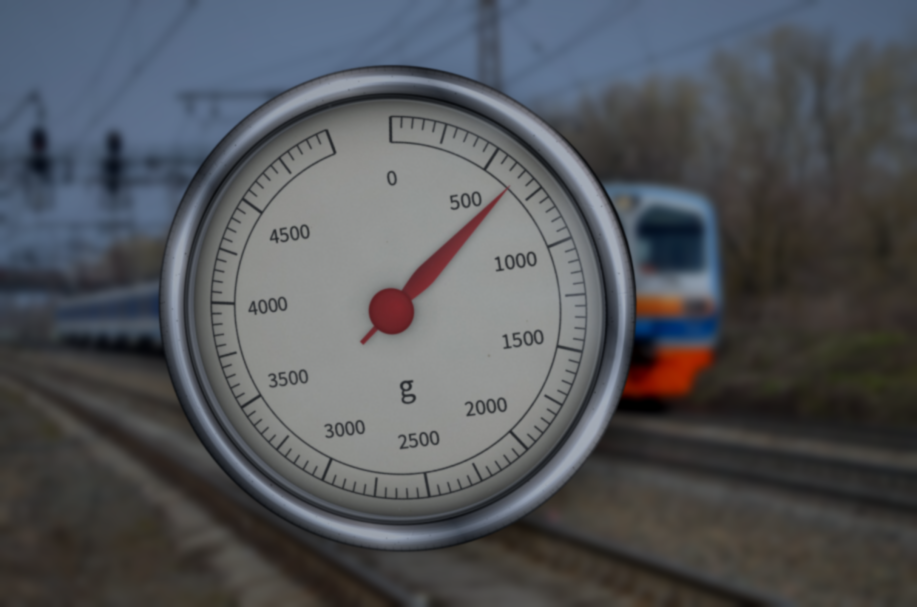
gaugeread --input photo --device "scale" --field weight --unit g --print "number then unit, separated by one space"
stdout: 650 g
